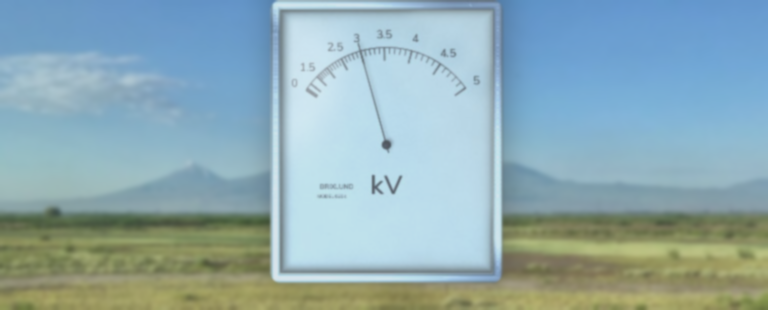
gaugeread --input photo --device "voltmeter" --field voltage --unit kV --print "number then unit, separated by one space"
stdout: 3 kV
